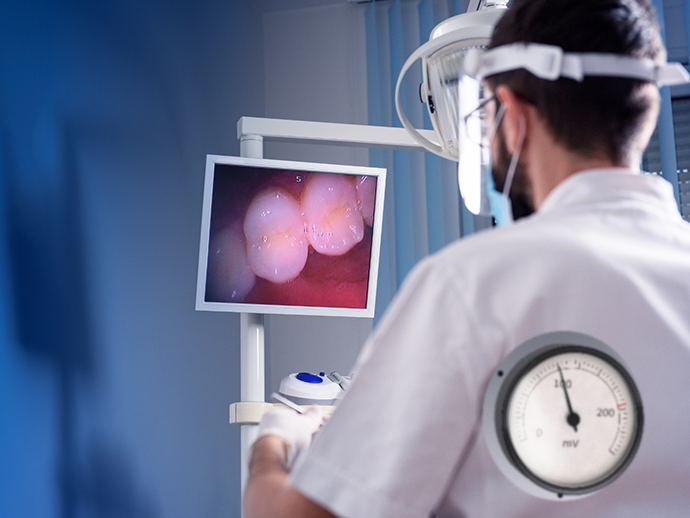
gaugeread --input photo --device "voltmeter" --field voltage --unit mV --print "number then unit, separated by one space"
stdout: 100 mV
